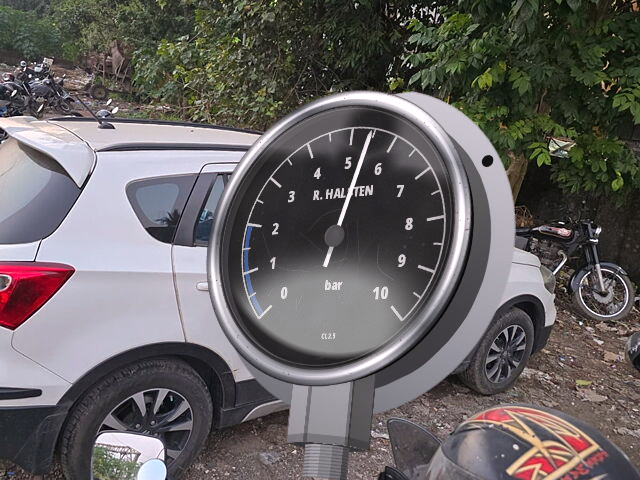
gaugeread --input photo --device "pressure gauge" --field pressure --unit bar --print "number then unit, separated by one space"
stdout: 5.5 bar
